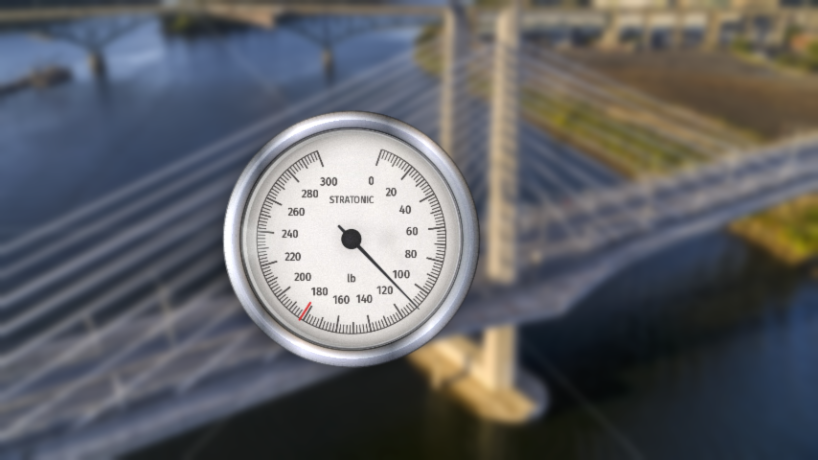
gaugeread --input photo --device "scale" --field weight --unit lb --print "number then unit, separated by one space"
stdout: 110 lb
